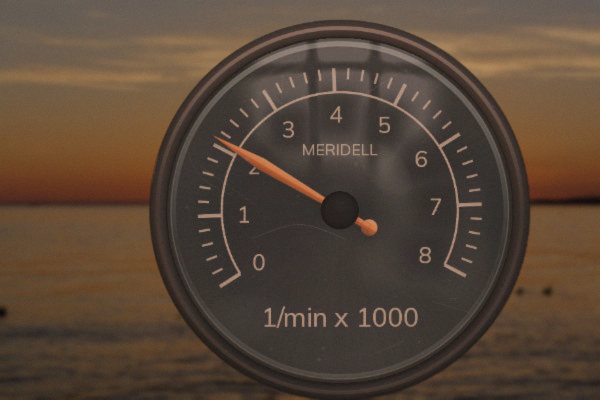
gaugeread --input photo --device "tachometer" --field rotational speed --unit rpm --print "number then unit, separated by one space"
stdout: 2100 rpm
